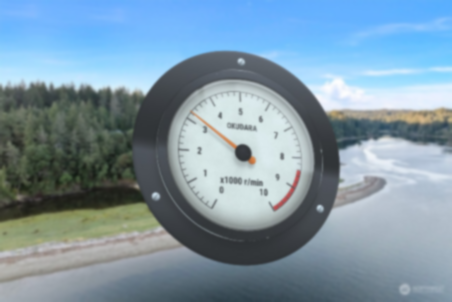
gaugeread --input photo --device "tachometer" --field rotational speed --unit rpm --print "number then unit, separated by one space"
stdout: 3200 rpm
